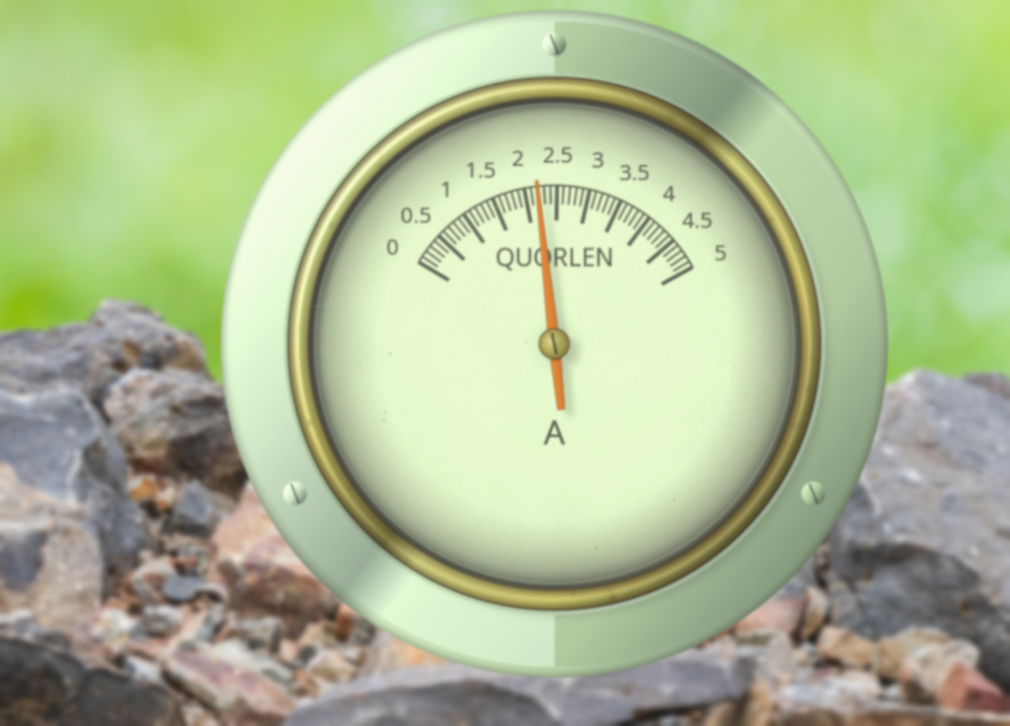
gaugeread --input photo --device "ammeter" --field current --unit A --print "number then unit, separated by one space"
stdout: 2.2 A
